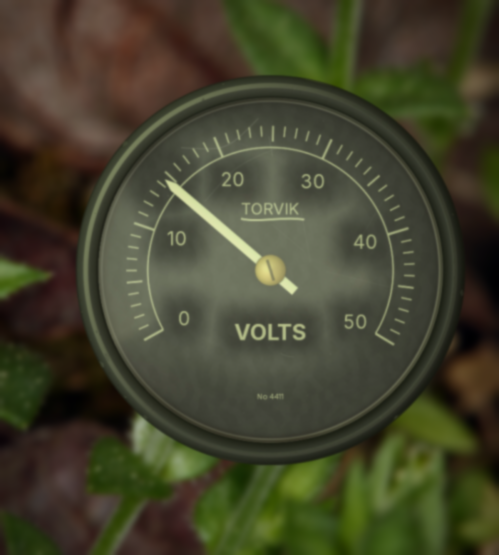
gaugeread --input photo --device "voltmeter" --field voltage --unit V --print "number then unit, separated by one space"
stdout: 14.5 V
